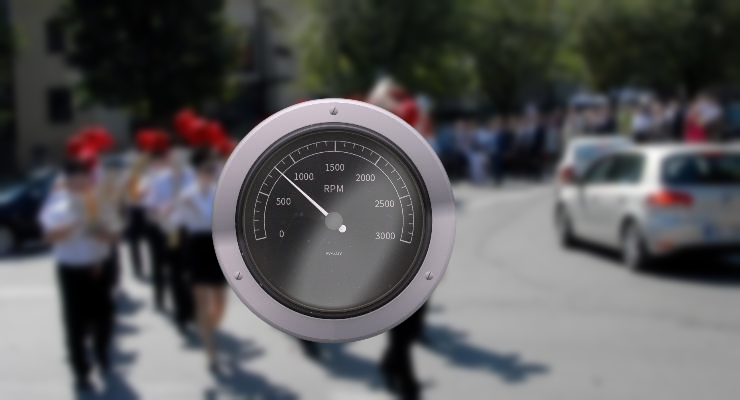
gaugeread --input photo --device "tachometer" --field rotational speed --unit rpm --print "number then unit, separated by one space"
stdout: 800 rpm
